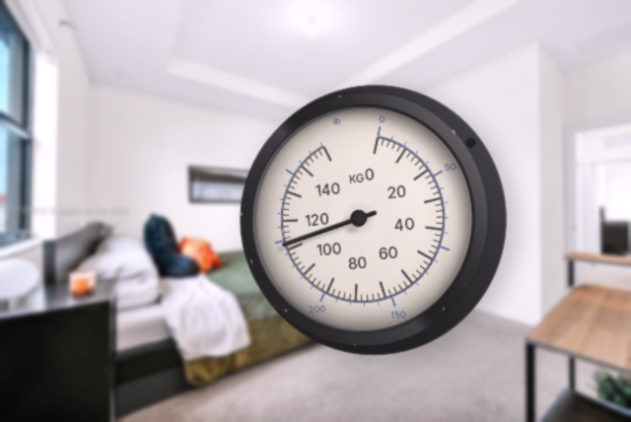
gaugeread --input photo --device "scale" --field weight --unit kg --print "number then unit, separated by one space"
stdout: 112 kg
